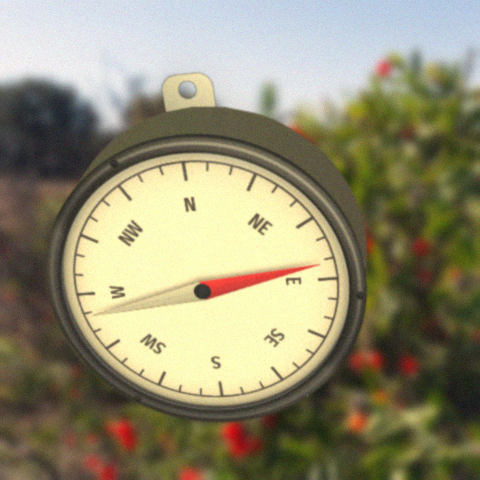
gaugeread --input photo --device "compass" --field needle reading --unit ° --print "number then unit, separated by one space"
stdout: 80 °
